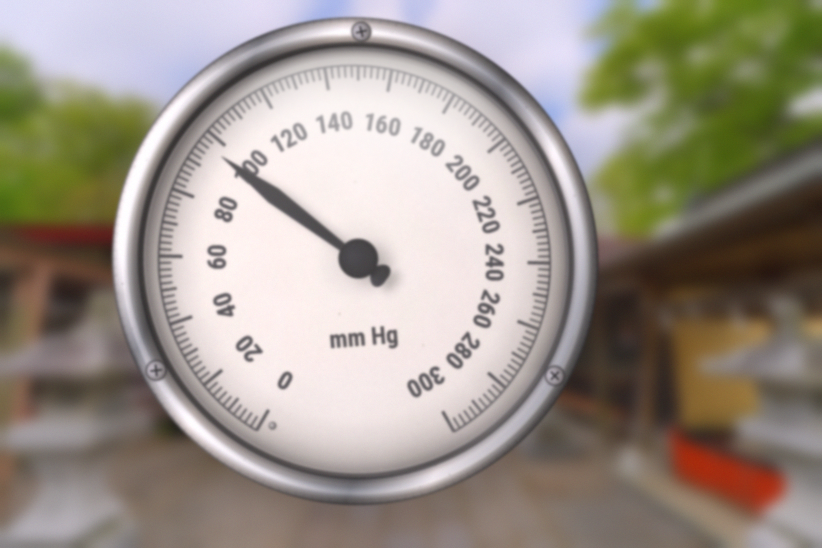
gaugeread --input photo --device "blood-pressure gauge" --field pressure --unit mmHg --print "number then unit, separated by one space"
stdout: 96 mmHg
